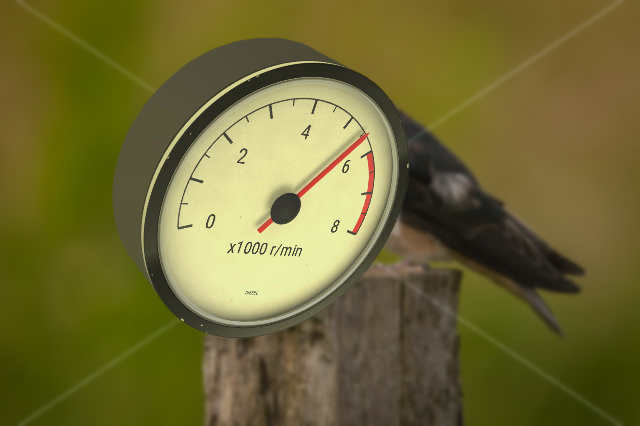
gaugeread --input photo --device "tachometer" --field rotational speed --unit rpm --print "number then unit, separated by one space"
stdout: 5500 rpm
